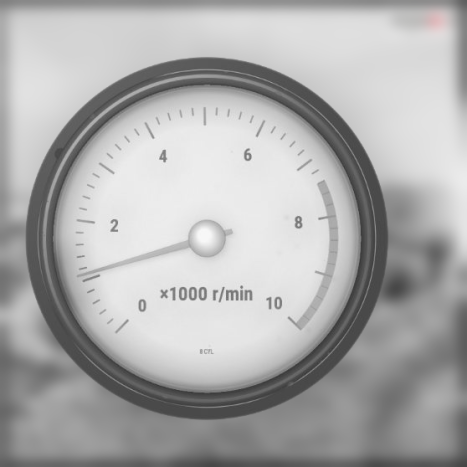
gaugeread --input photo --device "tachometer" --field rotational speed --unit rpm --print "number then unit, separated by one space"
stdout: 1100 rpm
